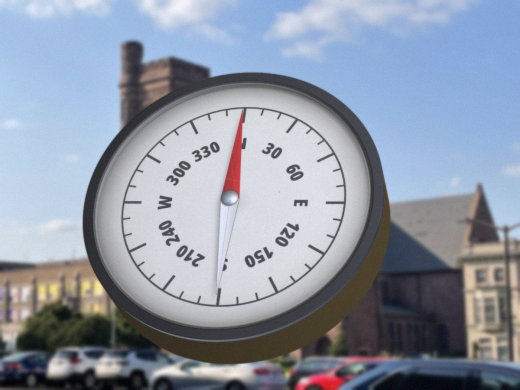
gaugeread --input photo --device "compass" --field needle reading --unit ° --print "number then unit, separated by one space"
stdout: 0 °
